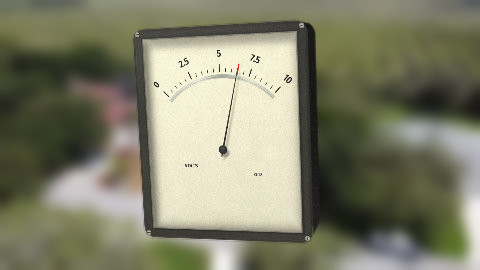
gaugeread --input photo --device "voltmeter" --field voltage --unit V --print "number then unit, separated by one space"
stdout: 6.5 V
